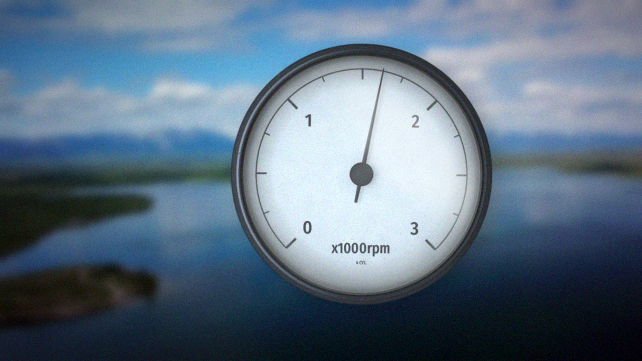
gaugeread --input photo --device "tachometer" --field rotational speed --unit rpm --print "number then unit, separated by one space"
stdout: 1625 rpm
